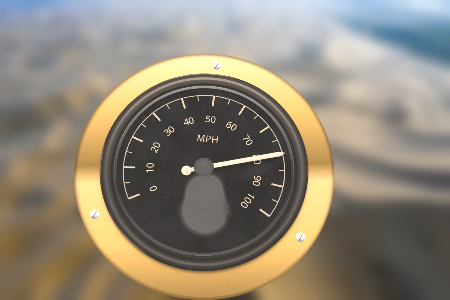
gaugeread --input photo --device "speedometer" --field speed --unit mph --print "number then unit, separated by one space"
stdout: 80 mph
